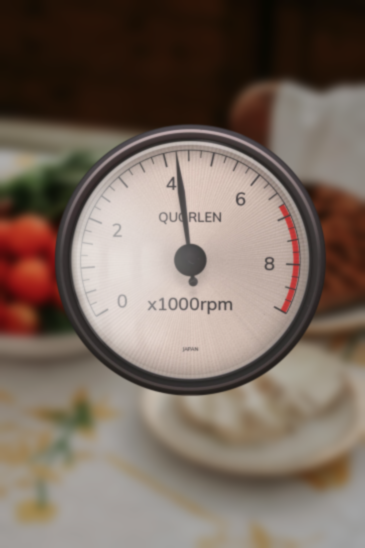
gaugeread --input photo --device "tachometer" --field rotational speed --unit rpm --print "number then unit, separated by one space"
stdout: 4250 rpm
